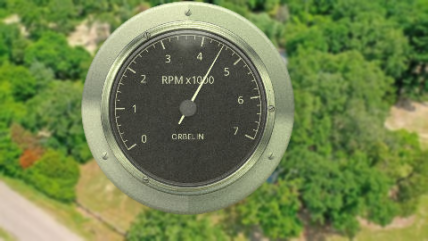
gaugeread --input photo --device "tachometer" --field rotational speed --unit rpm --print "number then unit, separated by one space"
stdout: 4500 rpm
